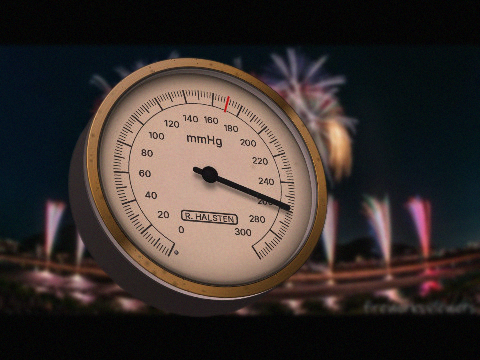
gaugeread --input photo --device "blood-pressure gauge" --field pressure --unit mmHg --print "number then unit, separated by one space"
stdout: 260 mmHg
